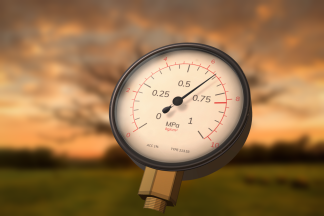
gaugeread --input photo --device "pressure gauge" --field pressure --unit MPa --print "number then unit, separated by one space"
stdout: 0.65 MPa
